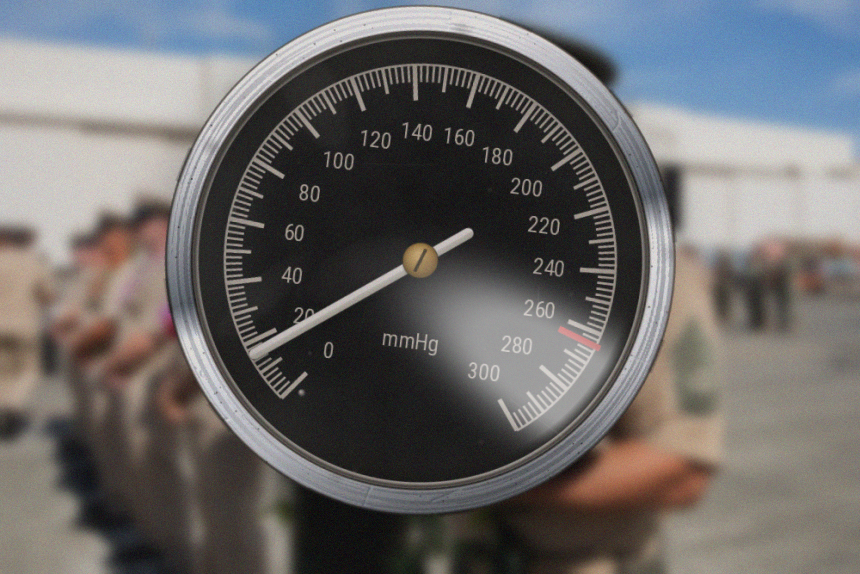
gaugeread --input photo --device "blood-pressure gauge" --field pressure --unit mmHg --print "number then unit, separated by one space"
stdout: 16 mmHg
